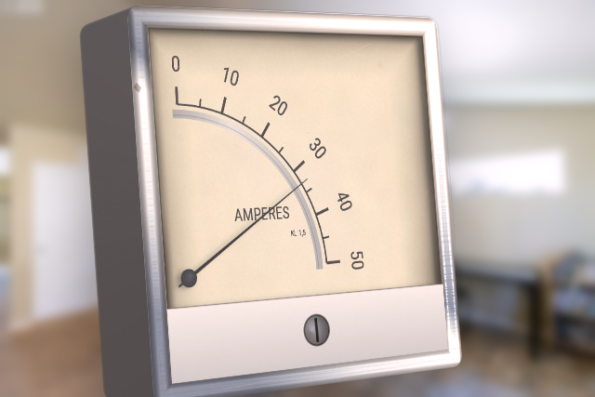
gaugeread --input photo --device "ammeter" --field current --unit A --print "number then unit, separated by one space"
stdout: 32.5 A
